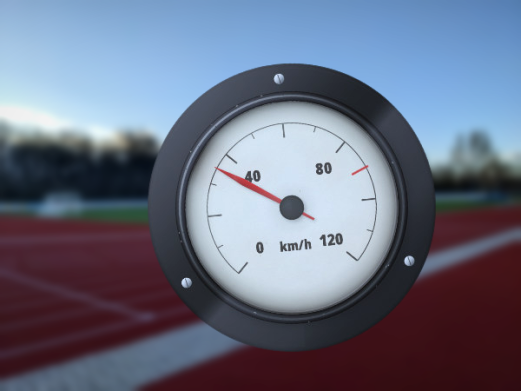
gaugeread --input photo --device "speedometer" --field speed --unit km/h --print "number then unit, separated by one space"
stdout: 35 km/h
